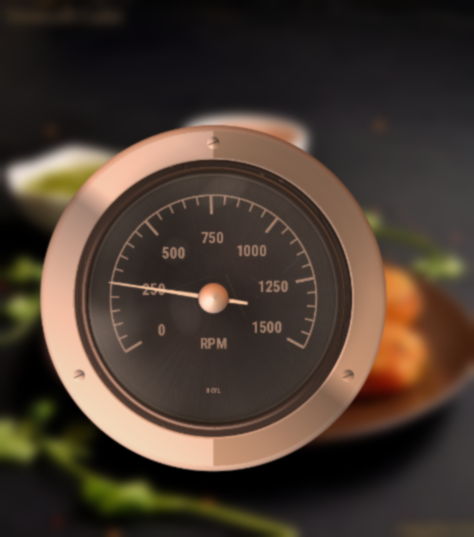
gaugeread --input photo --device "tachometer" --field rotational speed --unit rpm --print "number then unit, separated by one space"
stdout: 250 rpm
